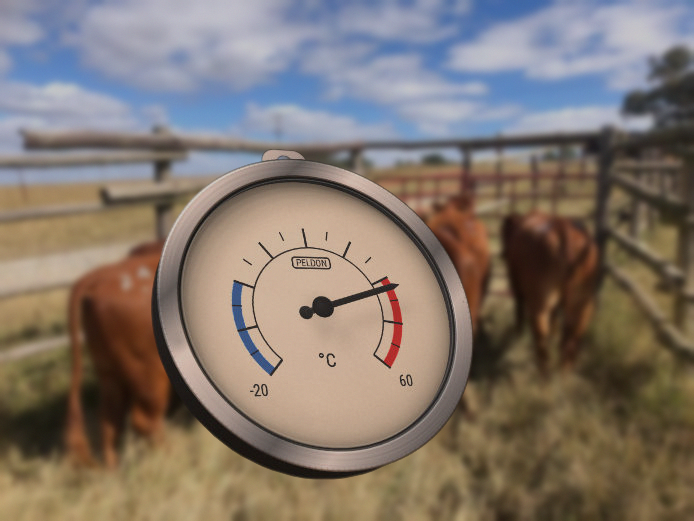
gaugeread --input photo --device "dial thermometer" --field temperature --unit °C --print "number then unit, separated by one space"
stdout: 42.5 °C
